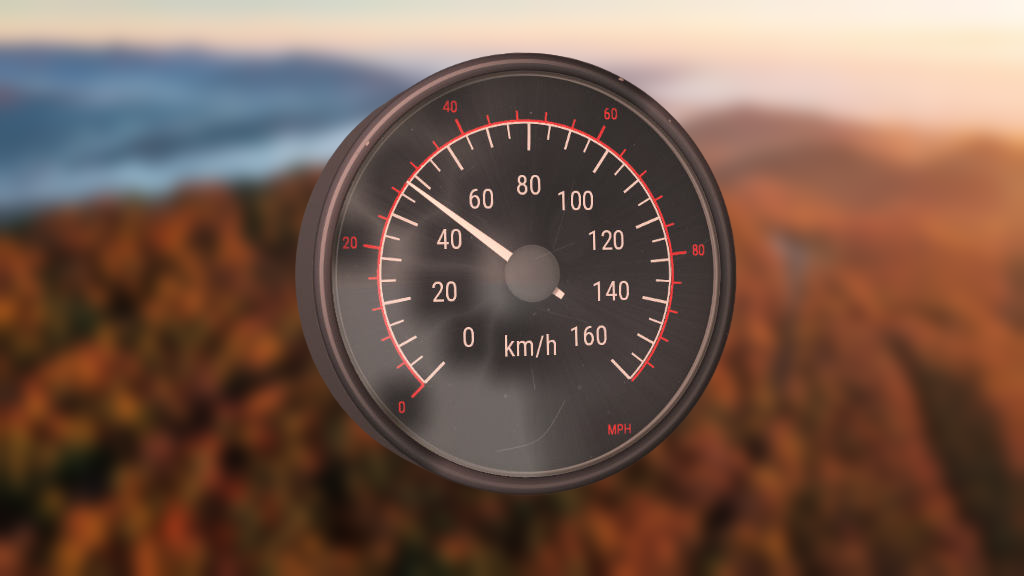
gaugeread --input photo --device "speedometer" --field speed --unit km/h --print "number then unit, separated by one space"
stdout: 47.5 km/h
